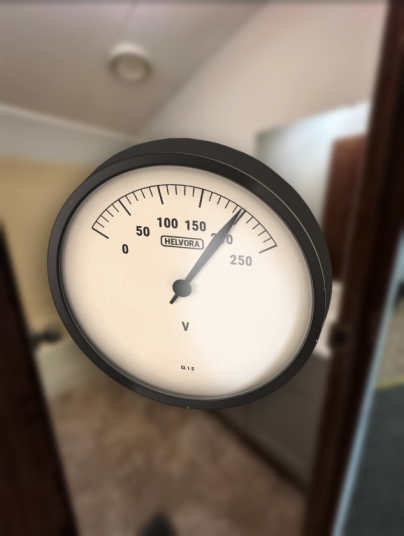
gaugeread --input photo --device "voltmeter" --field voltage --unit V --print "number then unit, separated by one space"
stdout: 195 V
